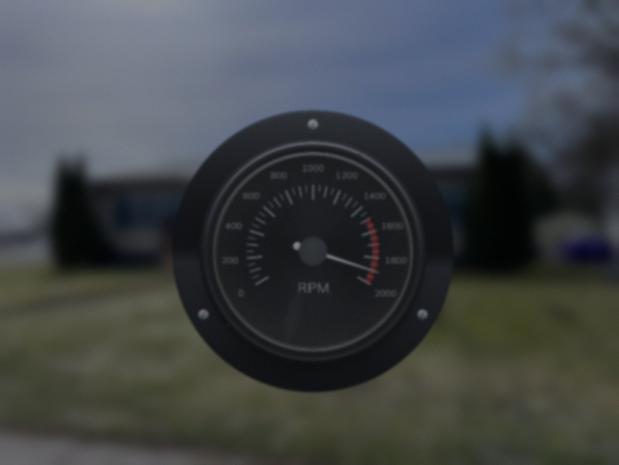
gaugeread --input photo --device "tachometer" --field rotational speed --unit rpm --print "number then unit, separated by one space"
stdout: 1900 rpm
